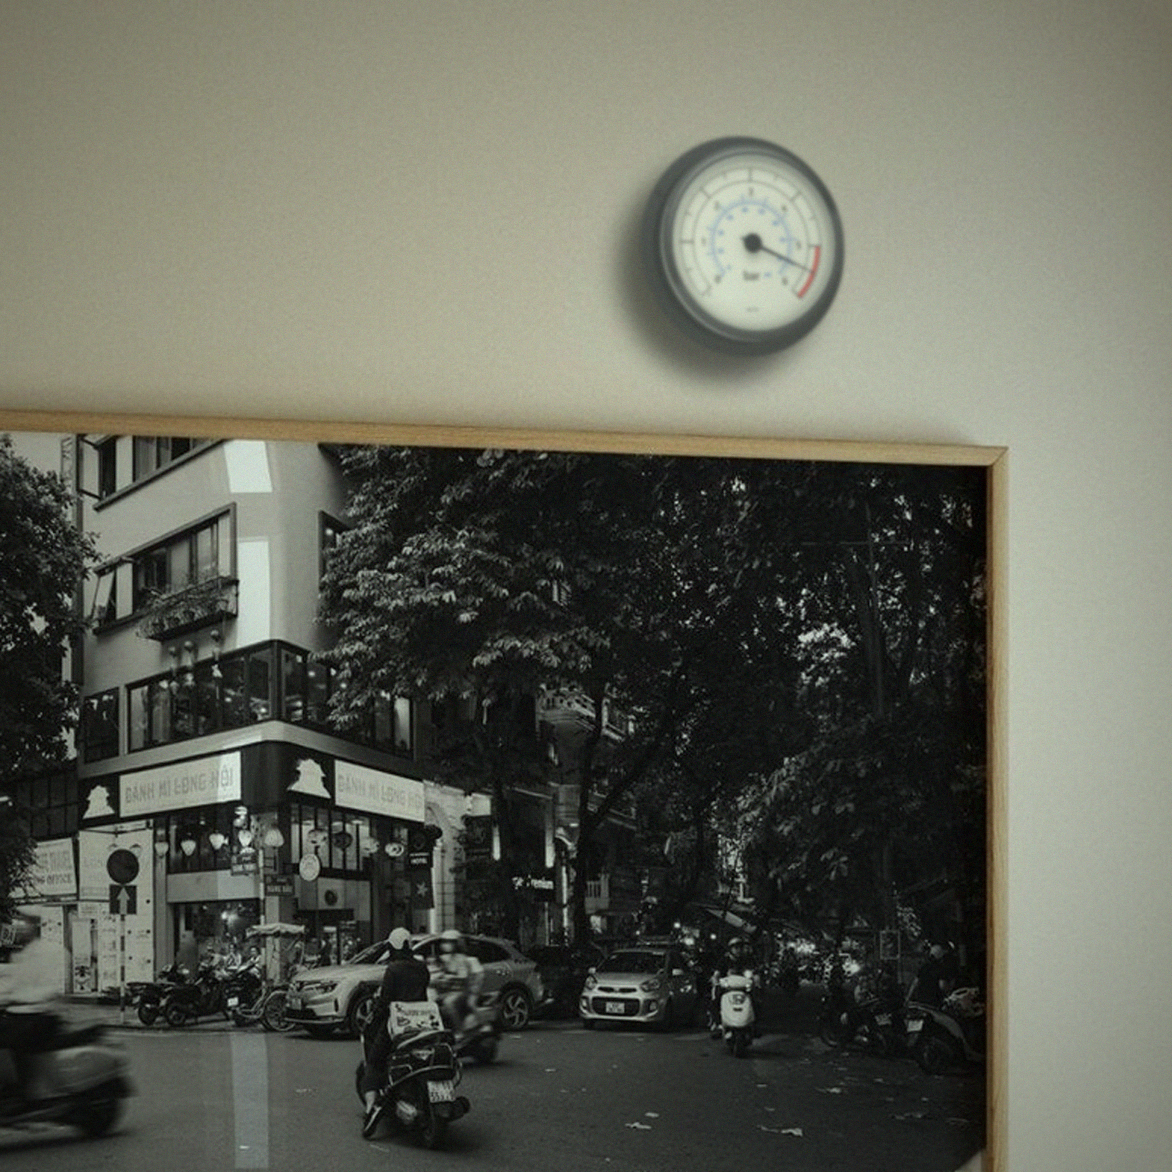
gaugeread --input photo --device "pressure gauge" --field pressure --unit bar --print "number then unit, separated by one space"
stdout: 5.5 bar
